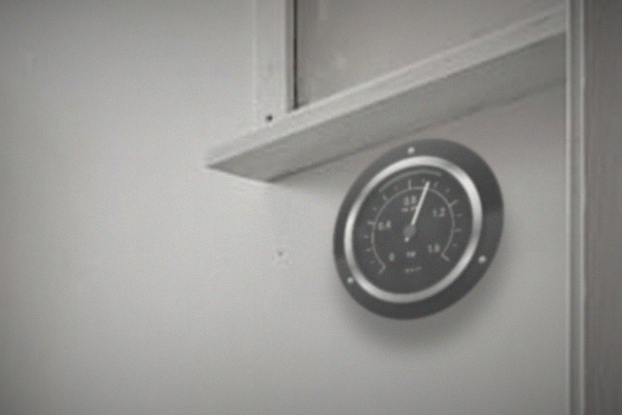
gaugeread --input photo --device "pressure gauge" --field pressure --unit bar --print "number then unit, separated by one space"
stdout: 0.95 bar
